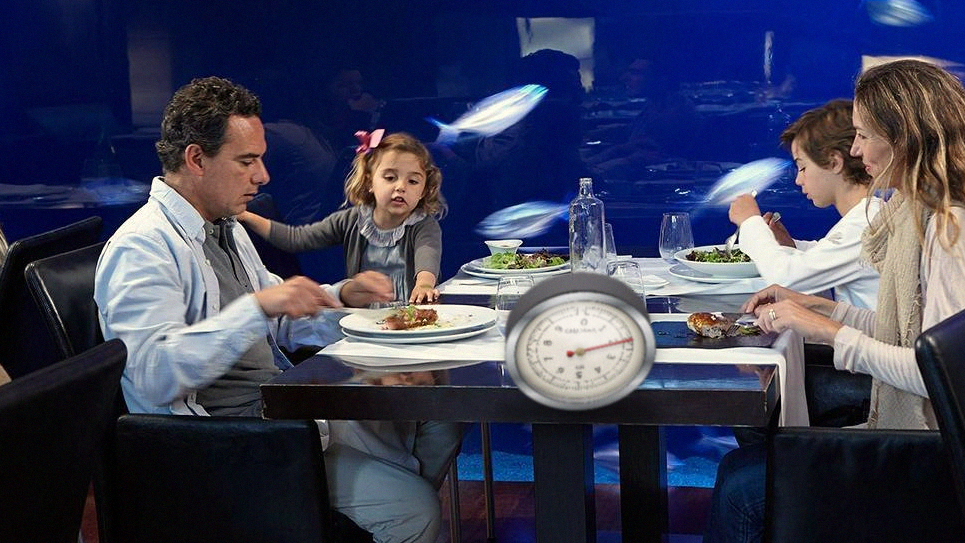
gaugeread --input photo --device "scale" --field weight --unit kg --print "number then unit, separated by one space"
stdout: 2 kg
